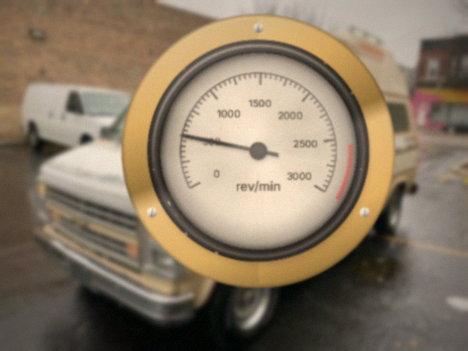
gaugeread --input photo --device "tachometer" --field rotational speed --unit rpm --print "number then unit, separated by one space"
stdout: 500 rpm
